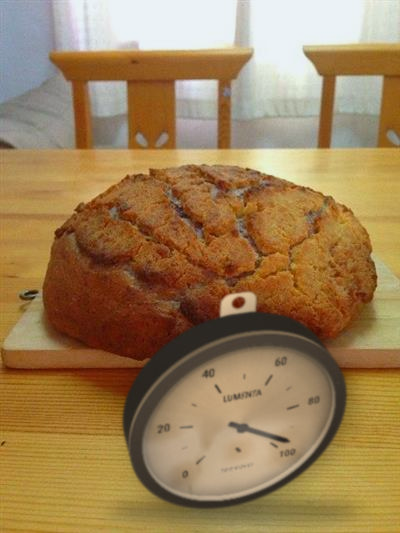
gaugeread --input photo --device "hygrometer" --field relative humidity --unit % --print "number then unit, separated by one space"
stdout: 95 %
